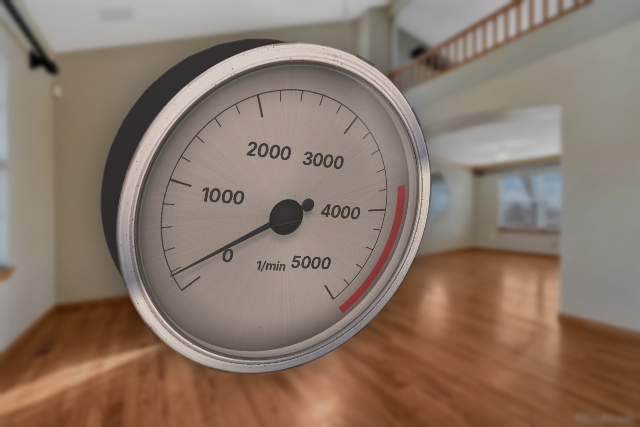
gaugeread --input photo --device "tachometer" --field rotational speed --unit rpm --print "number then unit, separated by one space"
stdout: 200 rpm
